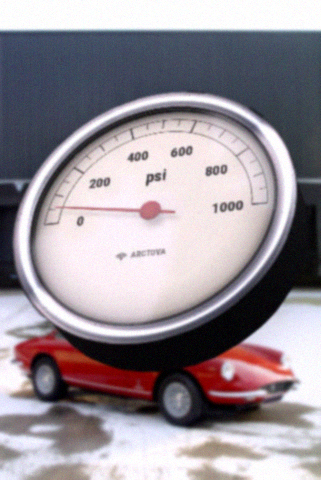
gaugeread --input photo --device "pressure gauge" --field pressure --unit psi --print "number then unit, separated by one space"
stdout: 50 psi
